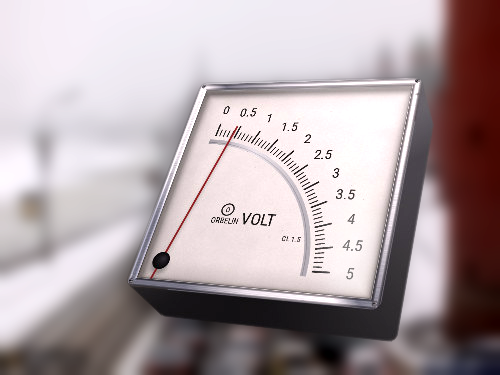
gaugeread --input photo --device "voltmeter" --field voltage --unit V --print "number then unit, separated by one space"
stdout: 0.5 V
